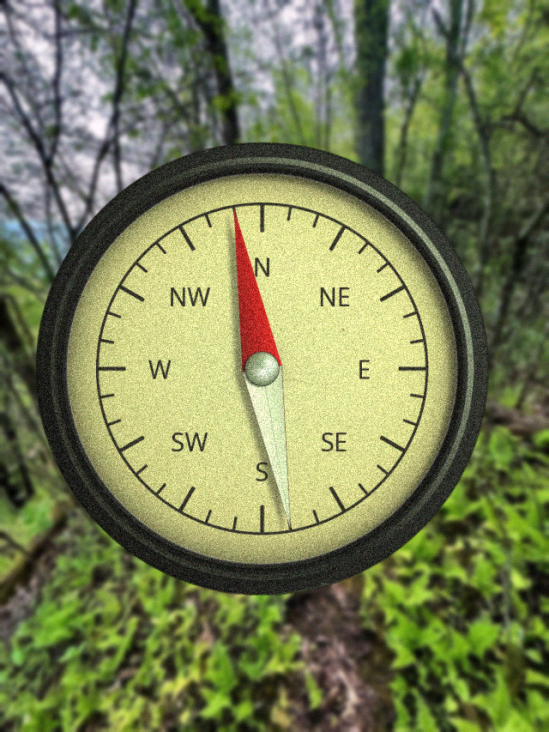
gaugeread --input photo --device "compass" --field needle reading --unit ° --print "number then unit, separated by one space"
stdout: 350 °
